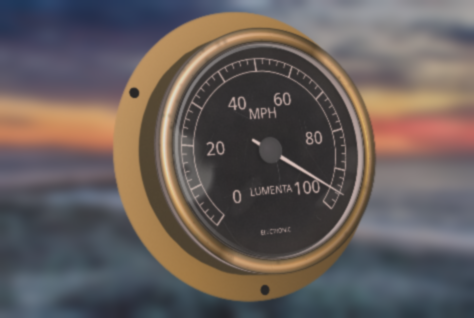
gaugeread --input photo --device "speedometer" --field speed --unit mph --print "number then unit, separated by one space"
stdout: 96 mph
